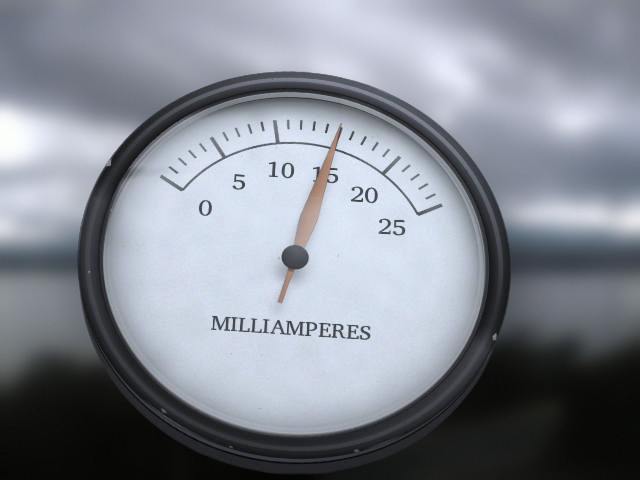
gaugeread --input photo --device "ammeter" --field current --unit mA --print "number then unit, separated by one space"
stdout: 15 mA
